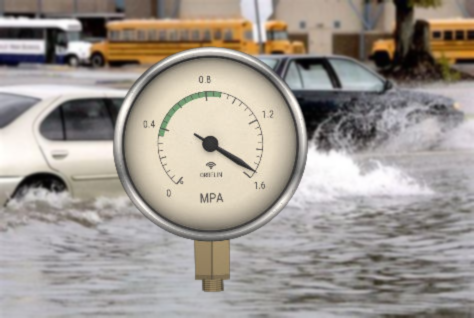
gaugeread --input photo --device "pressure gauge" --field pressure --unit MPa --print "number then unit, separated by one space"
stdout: 1.55 MPa
